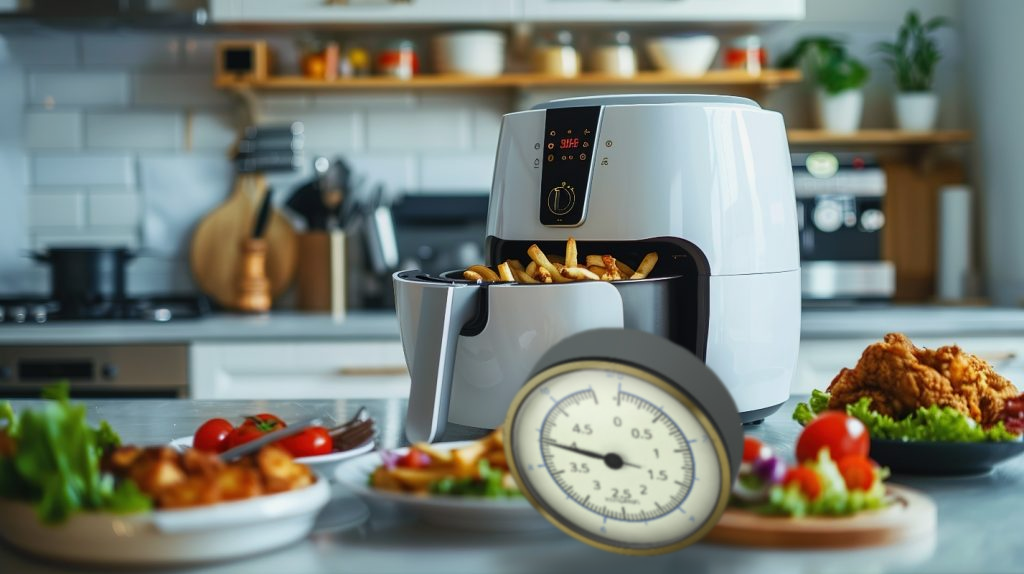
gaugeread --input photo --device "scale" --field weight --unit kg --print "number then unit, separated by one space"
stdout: 4 kg
